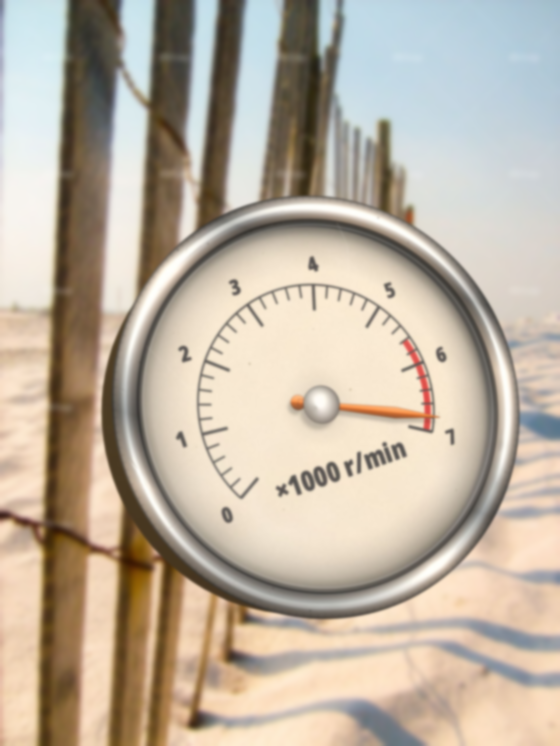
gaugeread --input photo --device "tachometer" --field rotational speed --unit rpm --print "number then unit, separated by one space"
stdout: 6800 rpm
